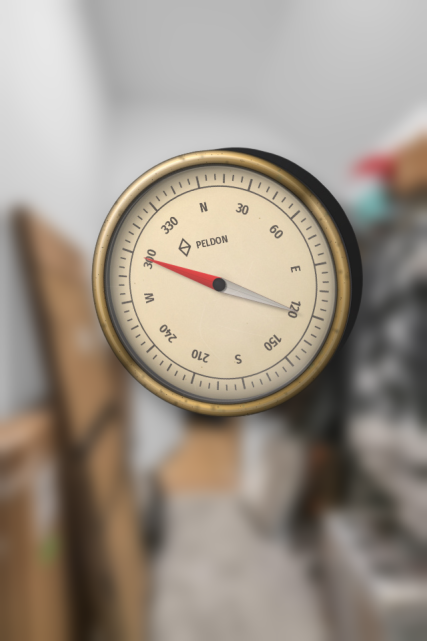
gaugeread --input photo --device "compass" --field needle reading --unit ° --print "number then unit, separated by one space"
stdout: 300 °
